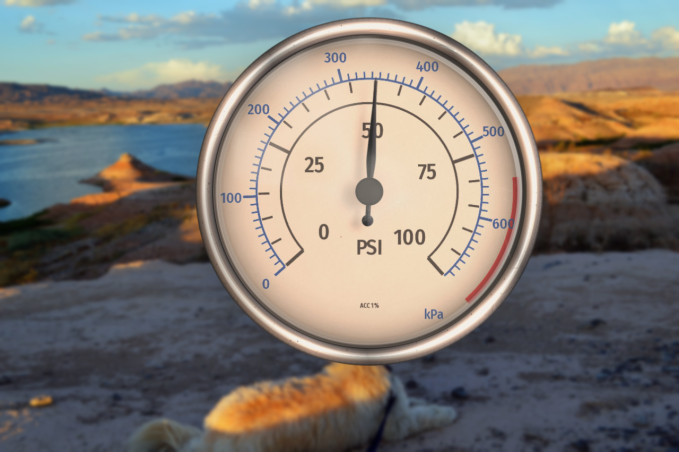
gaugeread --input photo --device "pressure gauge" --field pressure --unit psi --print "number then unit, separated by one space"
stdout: 50 psi
